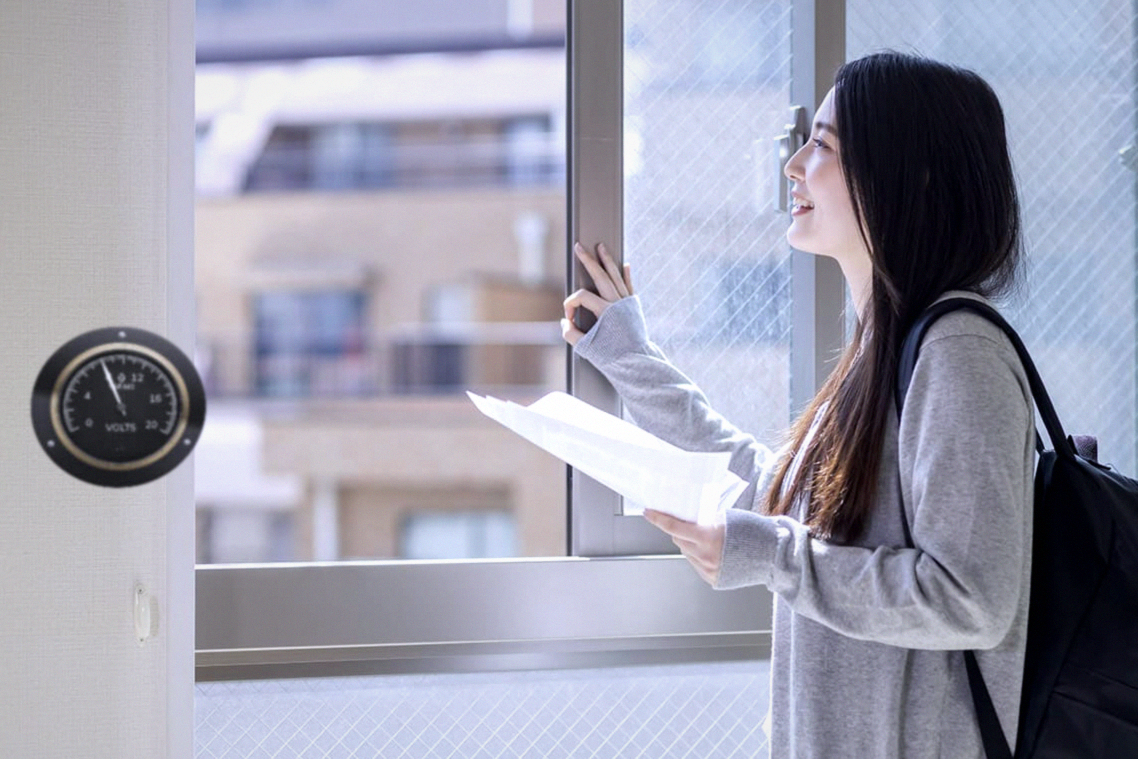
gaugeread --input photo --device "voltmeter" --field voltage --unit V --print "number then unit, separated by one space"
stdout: 8 V
